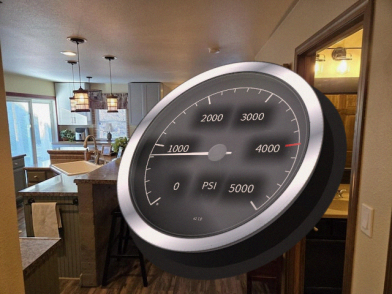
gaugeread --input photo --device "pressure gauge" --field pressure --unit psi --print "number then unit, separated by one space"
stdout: 800 psi
